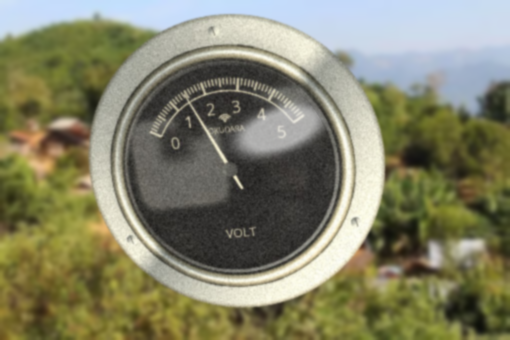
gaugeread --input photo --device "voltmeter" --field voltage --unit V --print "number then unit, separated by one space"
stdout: 1.5 V
